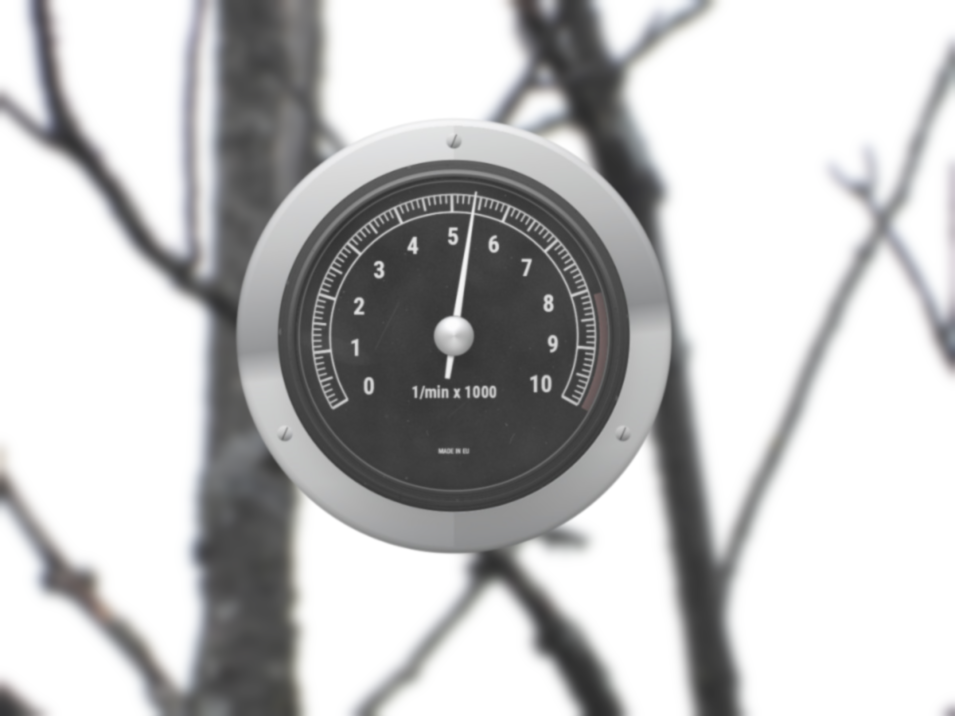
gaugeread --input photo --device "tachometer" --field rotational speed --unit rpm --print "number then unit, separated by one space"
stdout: 5400 rpm
